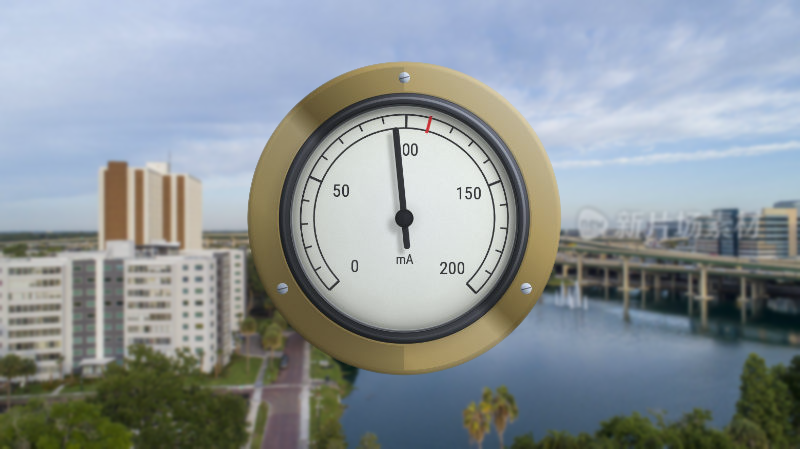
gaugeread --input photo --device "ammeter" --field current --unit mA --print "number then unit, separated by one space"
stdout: 95 mA
